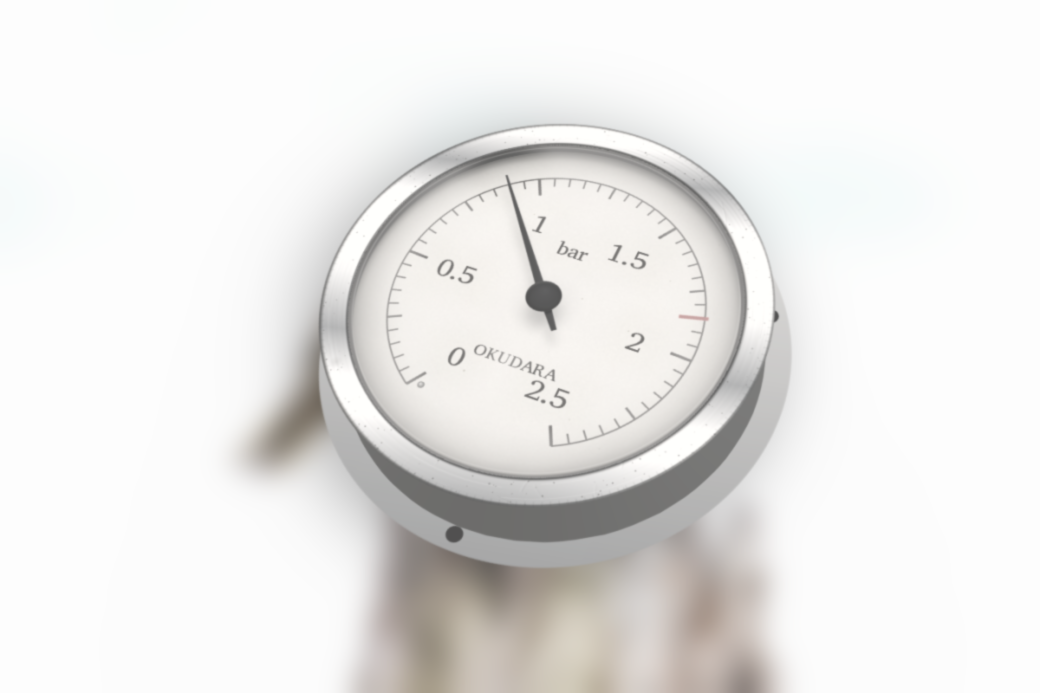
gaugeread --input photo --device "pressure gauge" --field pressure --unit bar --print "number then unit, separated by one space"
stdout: 0.9 bar
